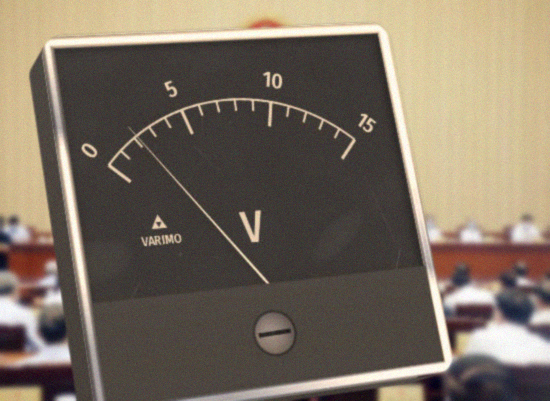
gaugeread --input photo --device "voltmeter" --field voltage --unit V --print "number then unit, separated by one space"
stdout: 2 V
